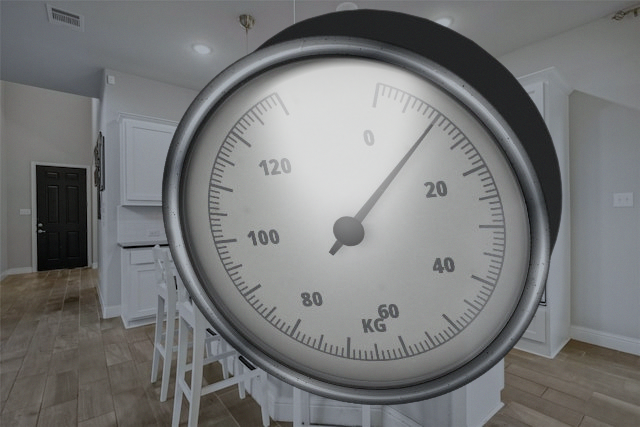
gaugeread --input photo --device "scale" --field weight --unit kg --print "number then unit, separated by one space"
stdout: 10 kg
